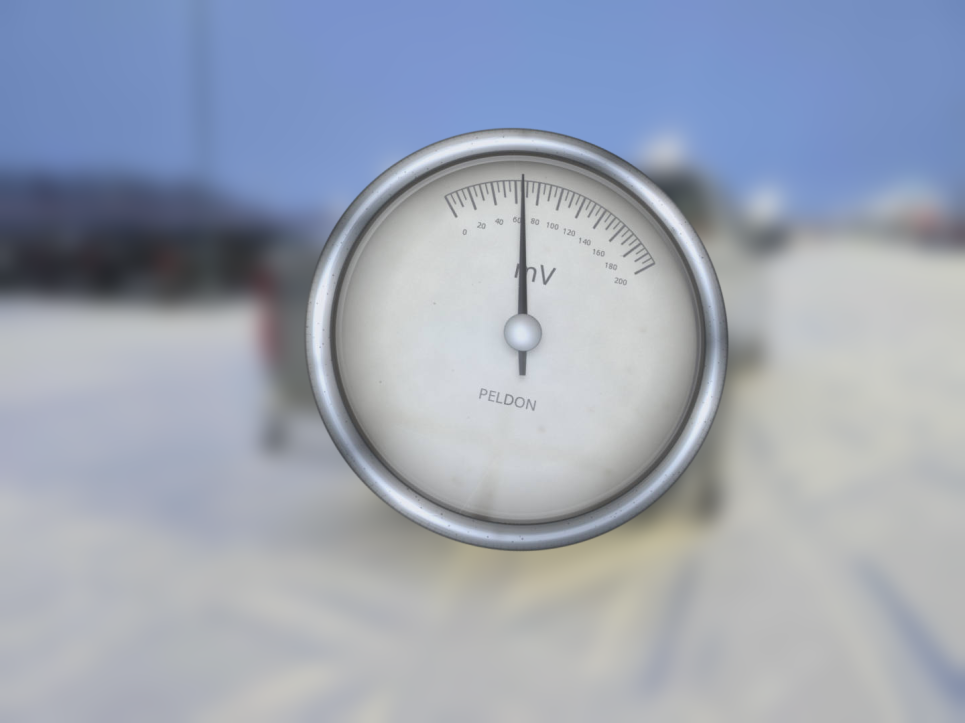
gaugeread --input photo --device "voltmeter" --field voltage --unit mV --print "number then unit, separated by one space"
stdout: 65 mV
